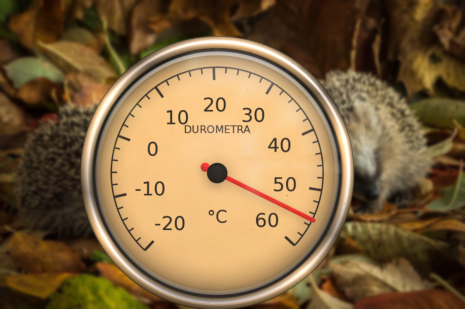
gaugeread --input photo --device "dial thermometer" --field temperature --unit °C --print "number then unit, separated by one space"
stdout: 55 °C
